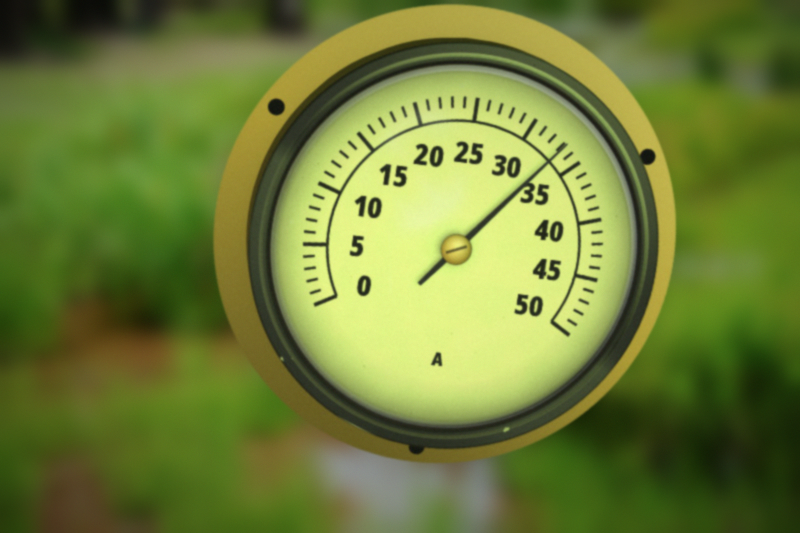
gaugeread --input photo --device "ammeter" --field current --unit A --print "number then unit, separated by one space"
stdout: 33 A
